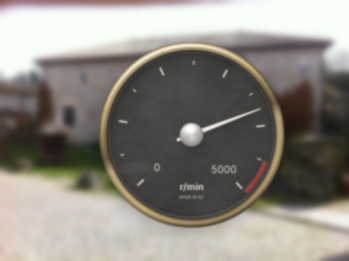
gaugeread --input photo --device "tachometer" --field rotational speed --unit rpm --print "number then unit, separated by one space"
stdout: 3750 rpm
